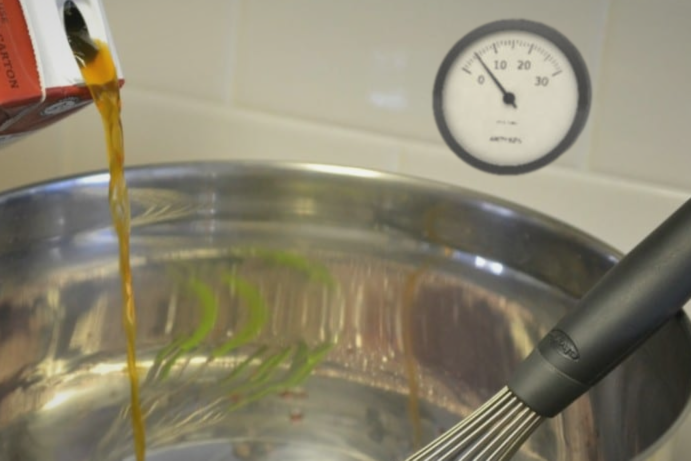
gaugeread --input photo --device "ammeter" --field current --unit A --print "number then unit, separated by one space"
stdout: 5 A
